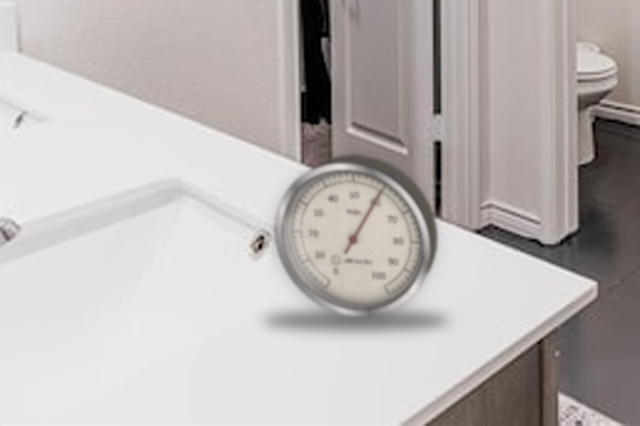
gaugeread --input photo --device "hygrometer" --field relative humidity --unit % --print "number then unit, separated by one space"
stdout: 60 %
